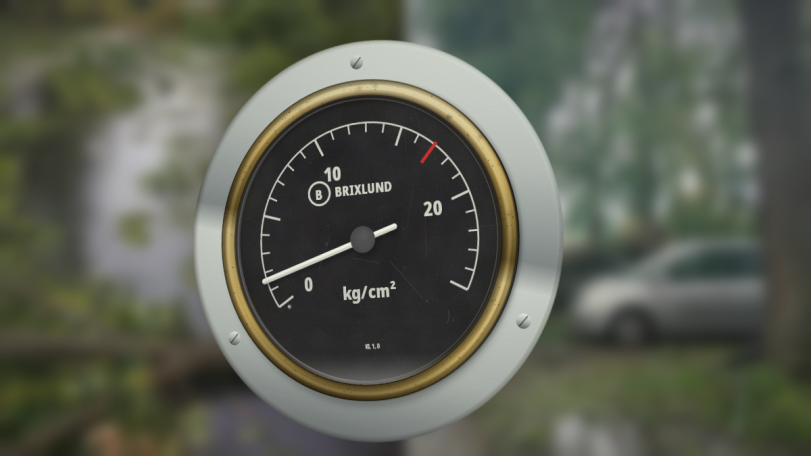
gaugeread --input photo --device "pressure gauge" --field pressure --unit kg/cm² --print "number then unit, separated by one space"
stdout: 1.5 kg/cm²
